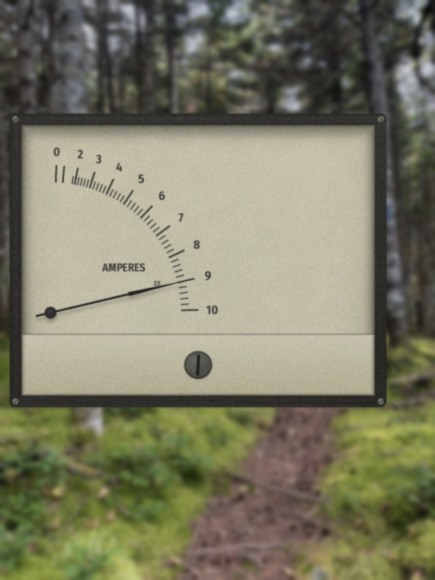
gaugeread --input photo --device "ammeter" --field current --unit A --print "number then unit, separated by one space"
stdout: 9 A
